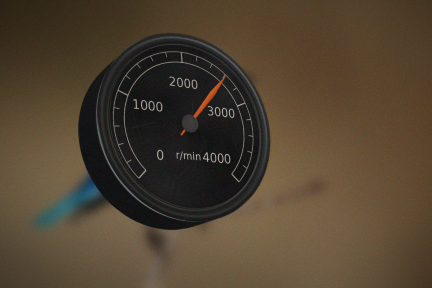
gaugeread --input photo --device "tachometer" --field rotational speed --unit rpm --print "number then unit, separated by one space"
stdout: 2600 rpm
